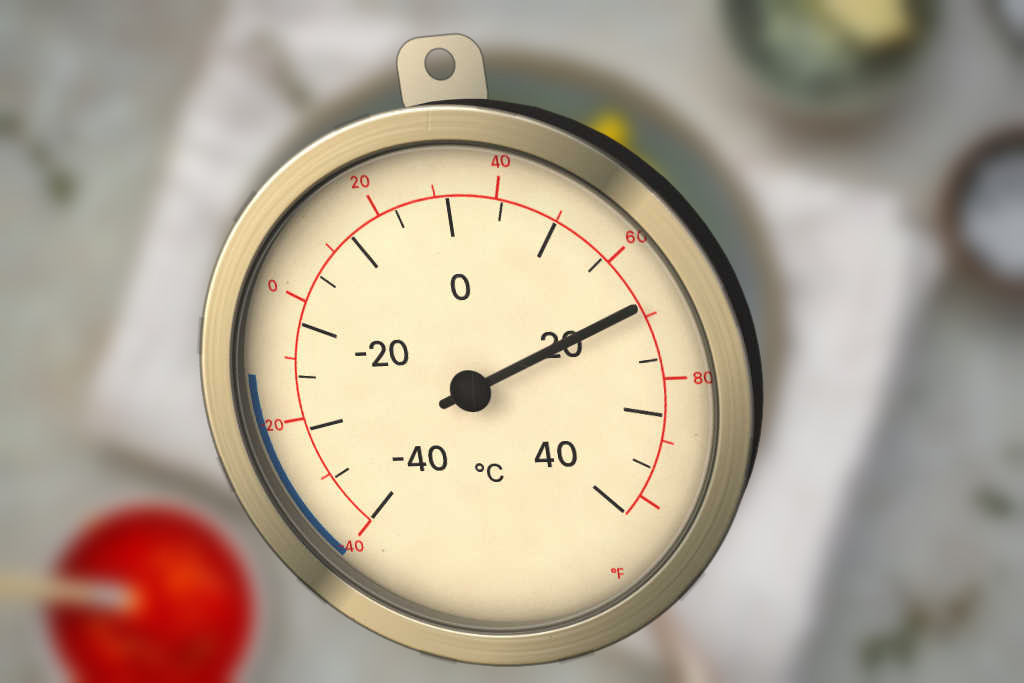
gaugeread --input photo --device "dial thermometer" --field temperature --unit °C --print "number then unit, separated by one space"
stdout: 20 °C
